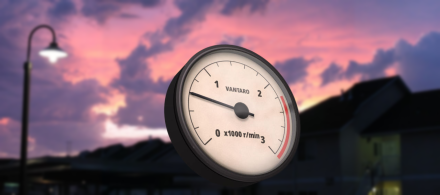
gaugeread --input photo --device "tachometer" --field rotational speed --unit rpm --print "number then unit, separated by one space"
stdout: 600 rpm
